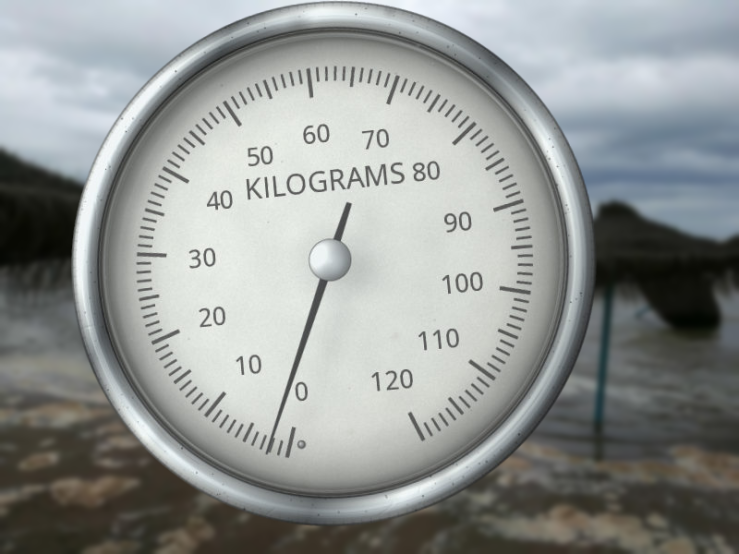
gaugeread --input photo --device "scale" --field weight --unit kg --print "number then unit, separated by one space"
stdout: 2 kg
